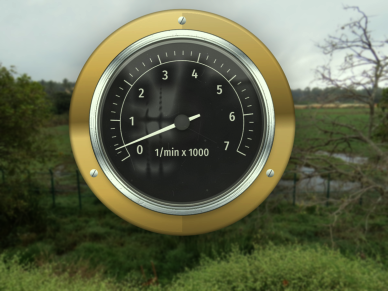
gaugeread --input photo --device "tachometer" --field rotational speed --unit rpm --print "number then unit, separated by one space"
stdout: 300 rpm
